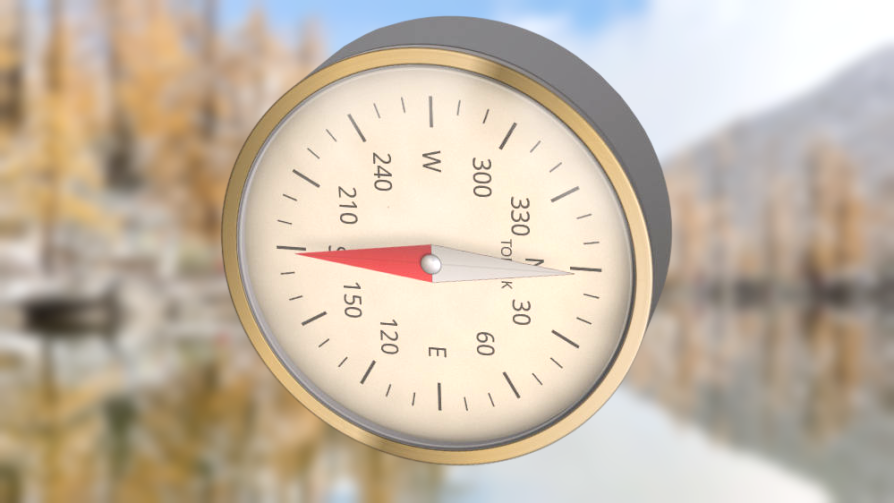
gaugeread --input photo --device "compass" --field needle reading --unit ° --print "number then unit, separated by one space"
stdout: 180 °
